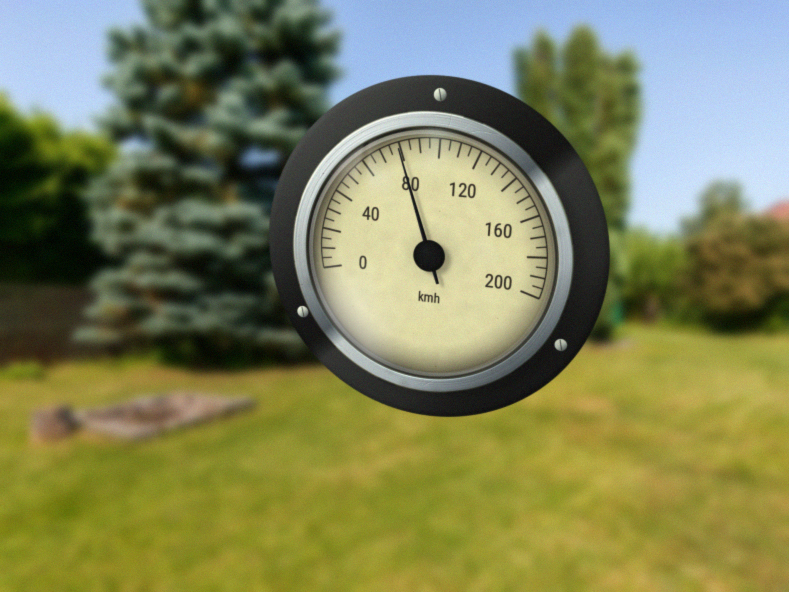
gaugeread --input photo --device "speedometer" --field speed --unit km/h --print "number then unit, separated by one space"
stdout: 80 km/h
